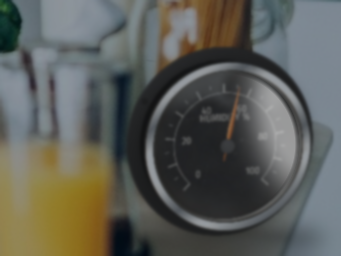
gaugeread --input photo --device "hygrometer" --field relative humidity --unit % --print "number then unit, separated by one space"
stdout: 55 %
